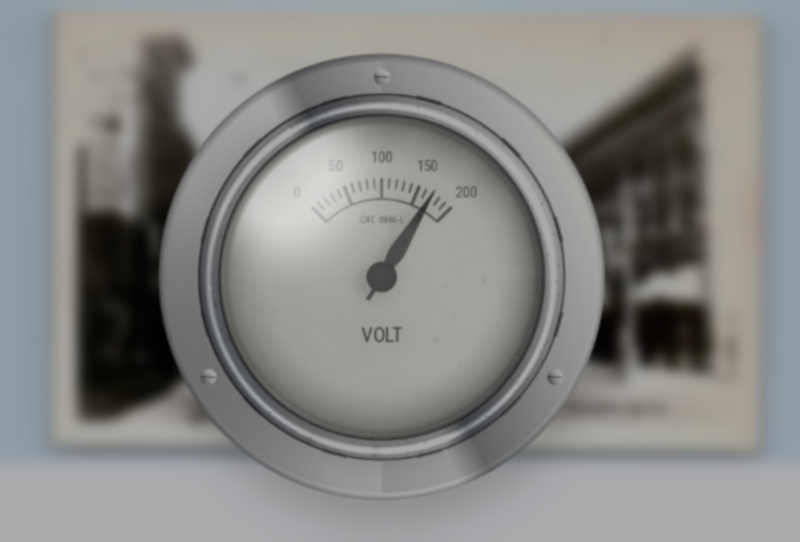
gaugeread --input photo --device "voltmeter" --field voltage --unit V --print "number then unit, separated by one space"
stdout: 170 V
